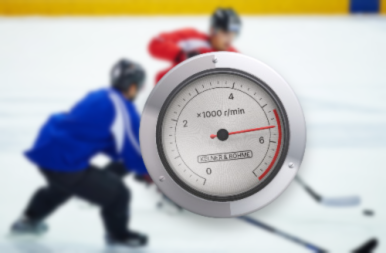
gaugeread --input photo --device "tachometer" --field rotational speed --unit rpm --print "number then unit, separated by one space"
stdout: 5600 rpm
